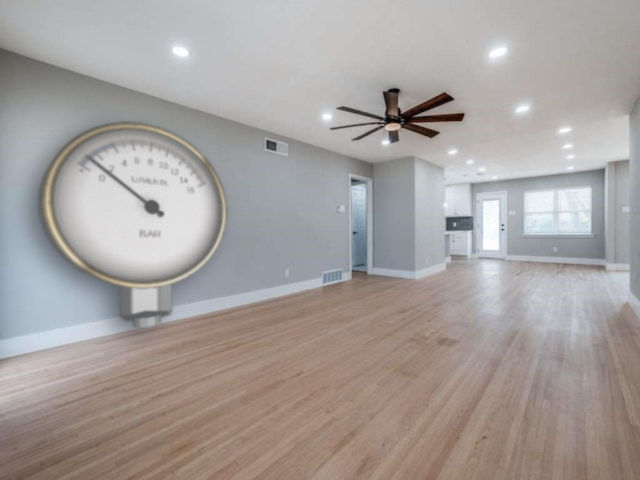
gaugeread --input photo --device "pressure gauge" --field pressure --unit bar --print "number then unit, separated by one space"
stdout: 1 bar
